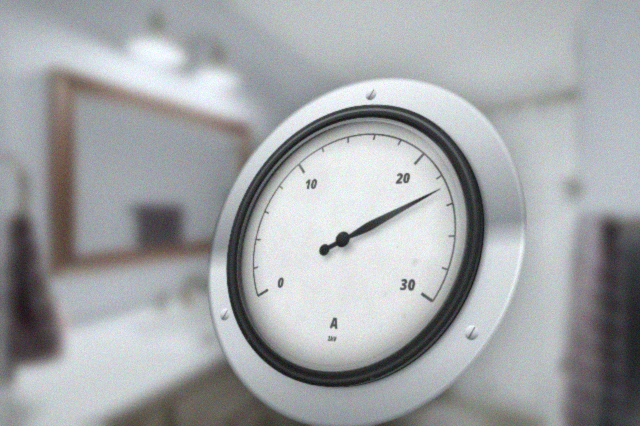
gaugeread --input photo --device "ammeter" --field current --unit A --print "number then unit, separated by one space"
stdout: 23 A
